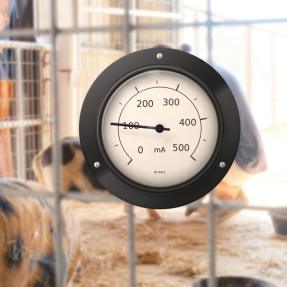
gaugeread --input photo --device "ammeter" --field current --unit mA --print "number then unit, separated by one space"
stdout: 100 mA
